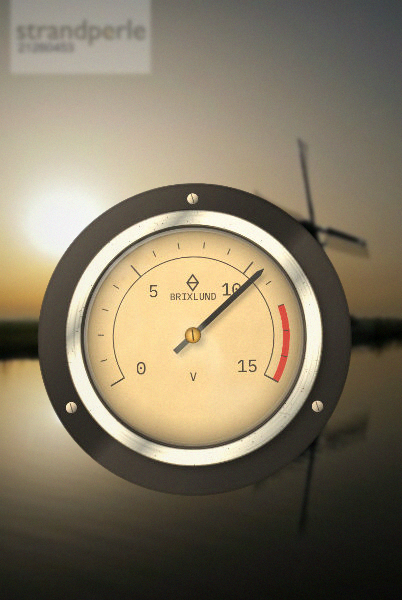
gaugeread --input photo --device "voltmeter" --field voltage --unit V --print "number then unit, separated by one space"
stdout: 10.5 V
